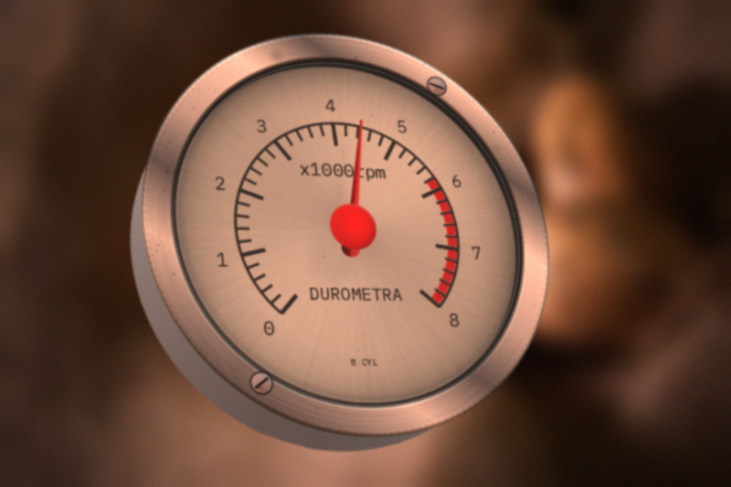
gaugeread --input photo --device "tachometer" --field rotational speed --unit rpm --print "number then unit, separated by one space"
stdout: 4400 rpm
